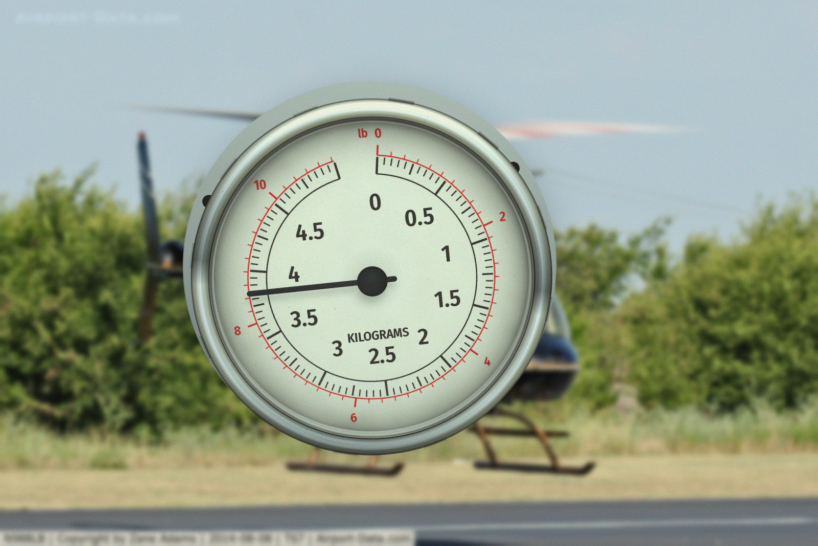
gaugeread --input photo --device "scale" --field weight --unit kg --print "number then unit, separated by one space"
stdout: 3.85 kg
